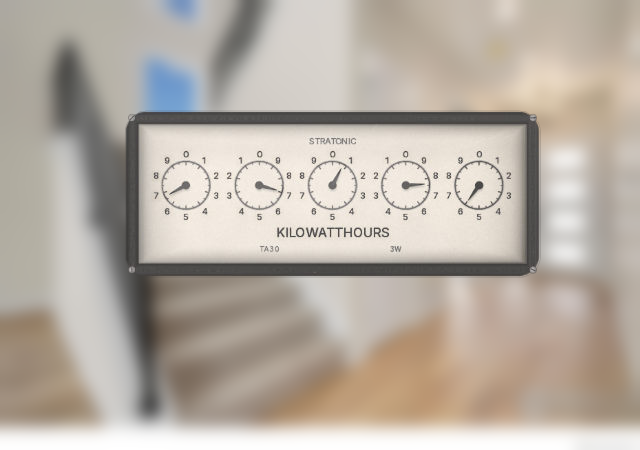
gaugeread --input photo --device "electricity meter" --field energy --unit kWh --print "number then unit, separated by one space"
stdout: 67076 kWh
